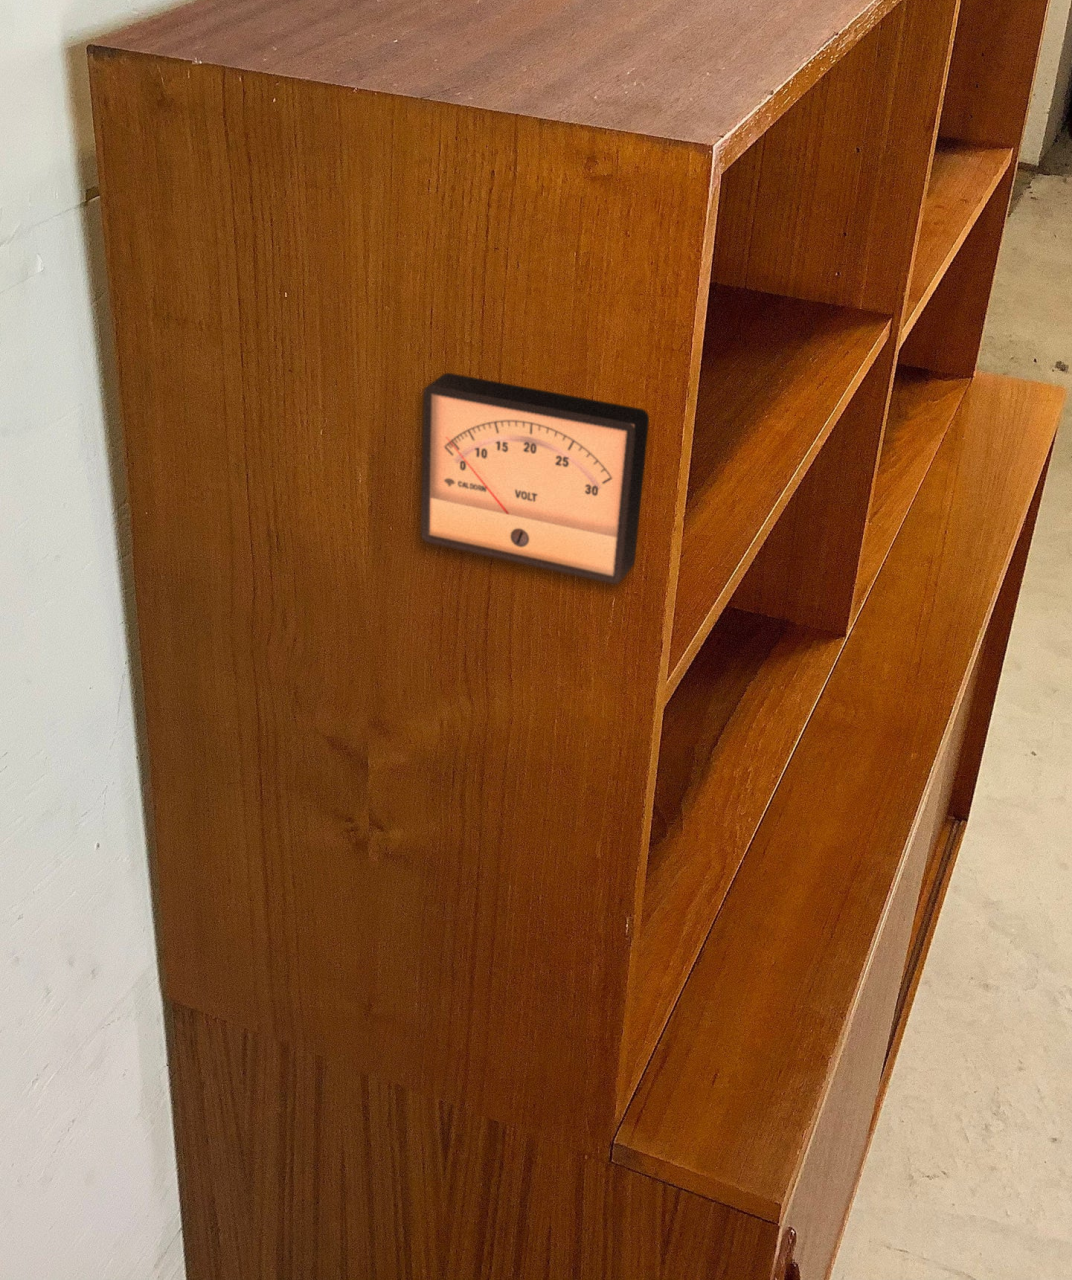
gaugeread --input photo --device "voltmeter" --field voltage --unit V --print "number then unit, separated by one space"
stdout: 5 V
